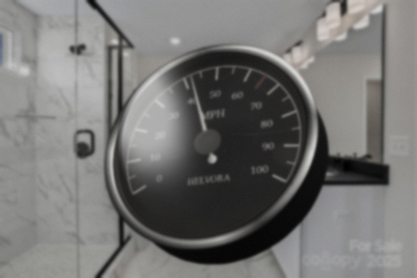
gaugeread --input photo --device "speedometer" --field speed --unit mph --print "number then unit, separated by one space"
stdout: 42.5 mph
